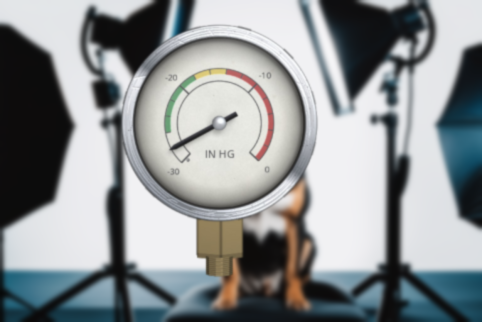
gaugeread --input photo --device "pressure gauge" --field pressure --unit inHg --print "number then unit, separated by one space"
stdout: -28 inHg
